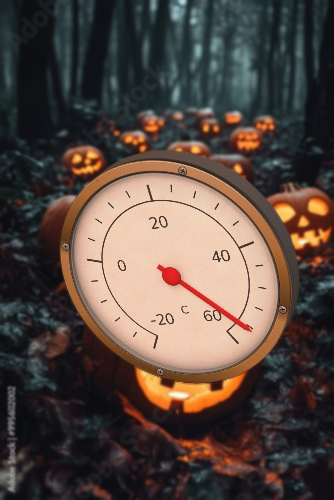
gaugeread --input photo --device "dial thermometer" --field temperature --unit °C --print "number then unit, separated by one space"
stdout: 56 °C
